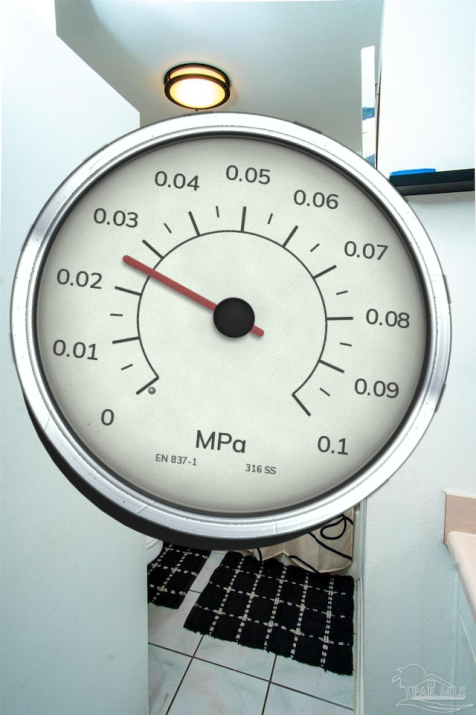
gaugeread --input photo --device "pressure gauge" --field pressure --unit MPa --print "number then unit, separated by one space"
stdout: 0.025 MPa
